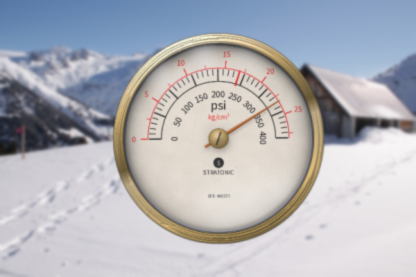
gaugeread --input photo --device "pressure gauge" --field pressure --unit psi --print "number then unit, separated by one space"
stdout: 330 psi
